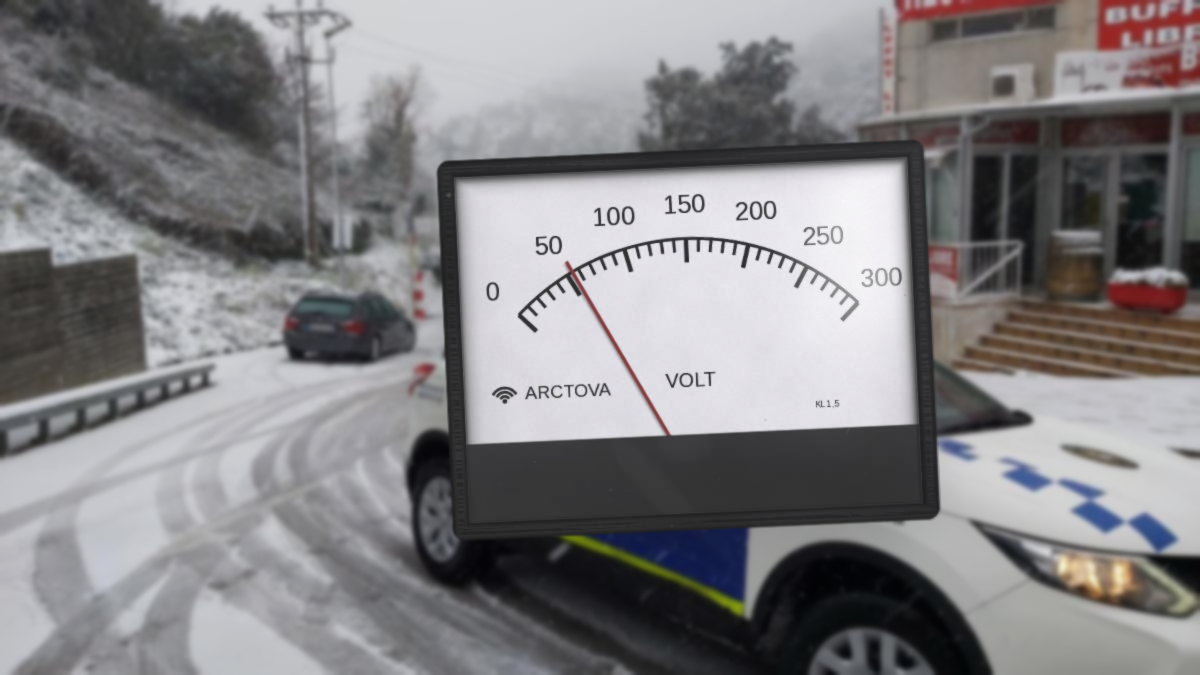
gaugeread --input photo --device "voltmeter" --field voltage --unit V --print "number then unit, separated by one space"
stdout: 55 V
